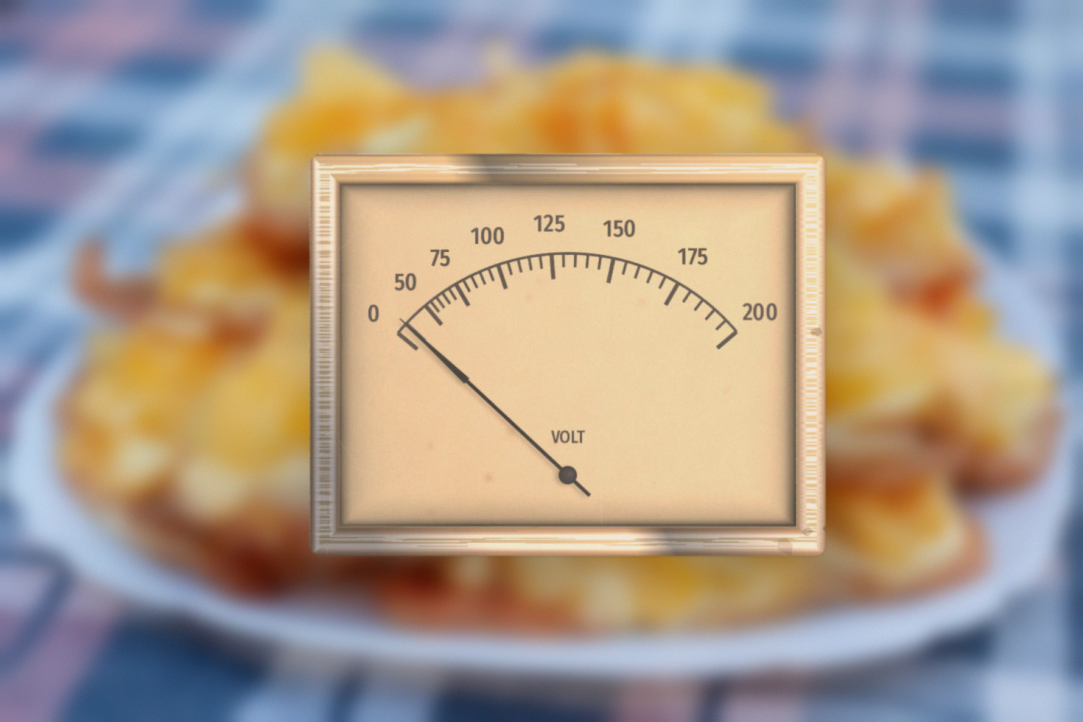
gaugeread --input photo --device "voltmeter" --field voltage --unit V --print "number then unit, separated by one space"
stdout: 25 V
